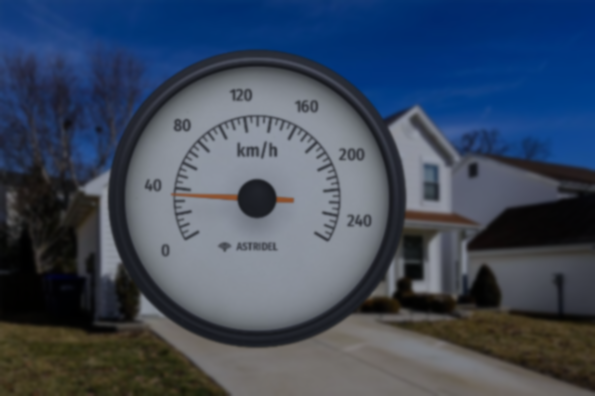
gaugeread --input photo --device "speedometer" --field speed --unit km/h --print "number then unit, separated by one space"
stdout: 35 km/h
